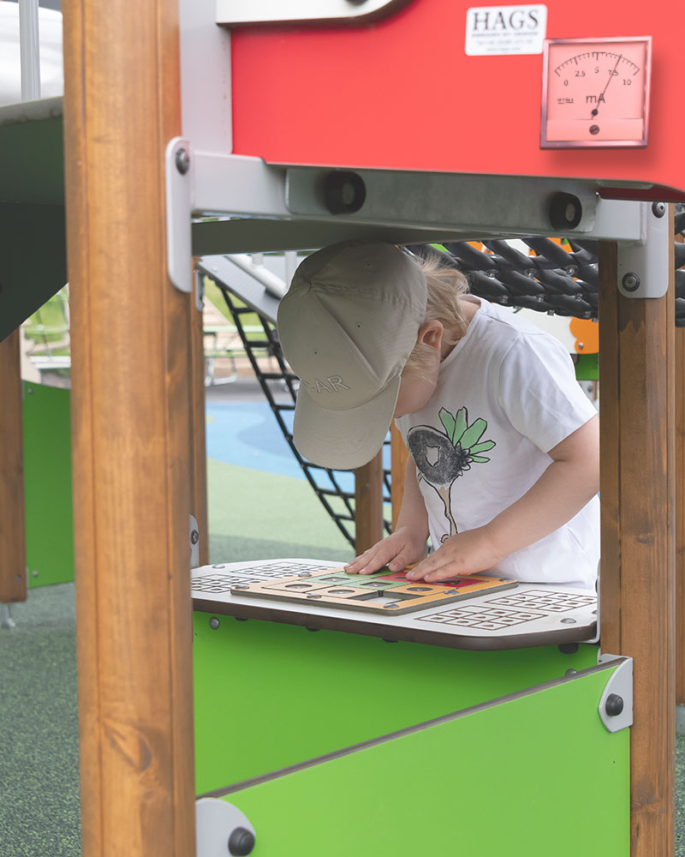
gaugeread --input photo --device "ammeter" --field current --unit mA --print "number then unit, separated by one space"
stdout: 7.5 mA
